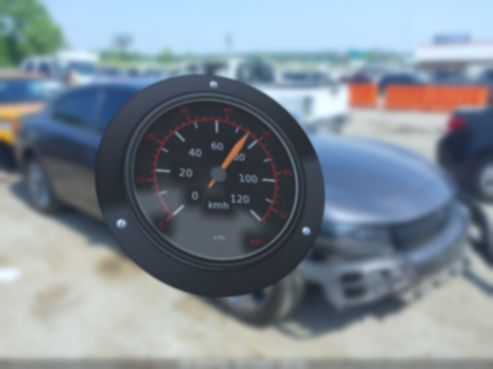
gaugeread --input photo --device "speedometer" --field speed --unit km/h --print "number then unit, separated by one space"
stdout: 75 km/h
